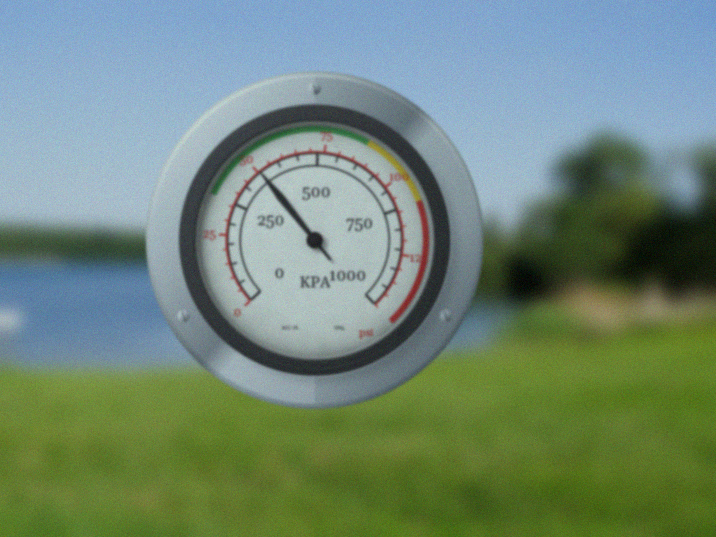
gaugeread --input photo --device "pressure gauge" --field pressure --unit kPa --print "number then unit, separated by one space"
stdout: 350 kPa
